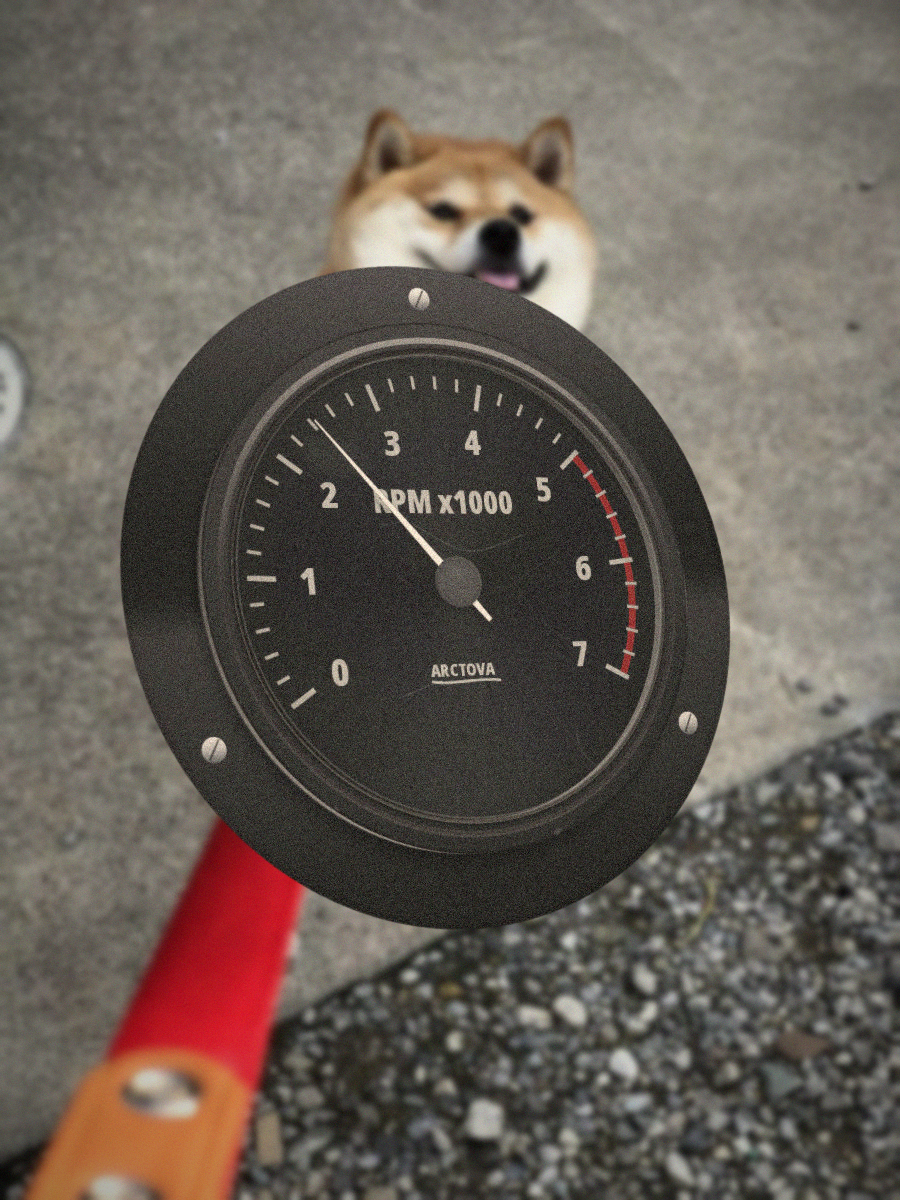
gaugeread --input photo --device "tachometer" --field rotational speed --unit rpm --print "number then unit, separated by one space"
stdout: 2400 rpm
